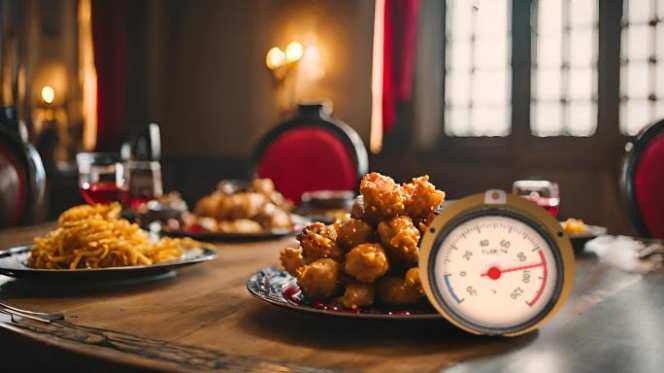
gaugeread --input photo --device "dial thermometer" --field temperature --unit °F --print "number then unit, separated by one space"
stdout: 90 °F
